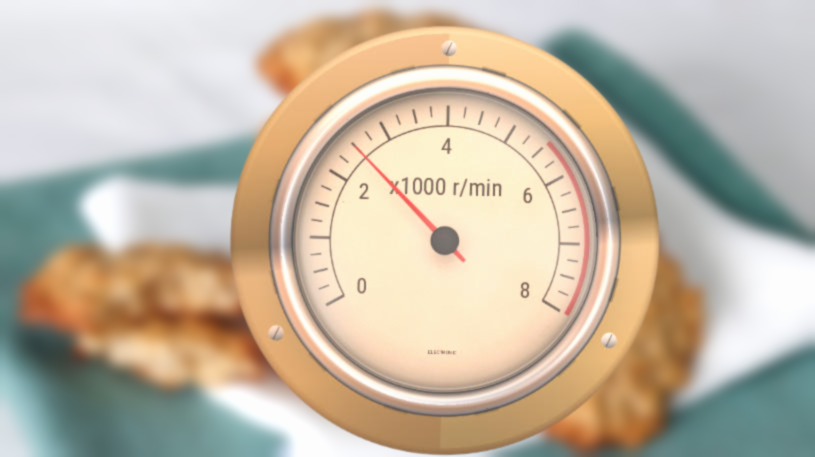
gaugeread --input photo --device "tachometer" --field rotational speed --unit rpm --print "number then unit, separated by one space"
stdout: 2500 rpm
